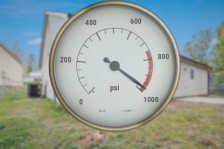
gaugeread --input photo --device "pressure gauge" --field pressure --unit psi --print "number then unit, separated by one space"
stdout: 975 psi
